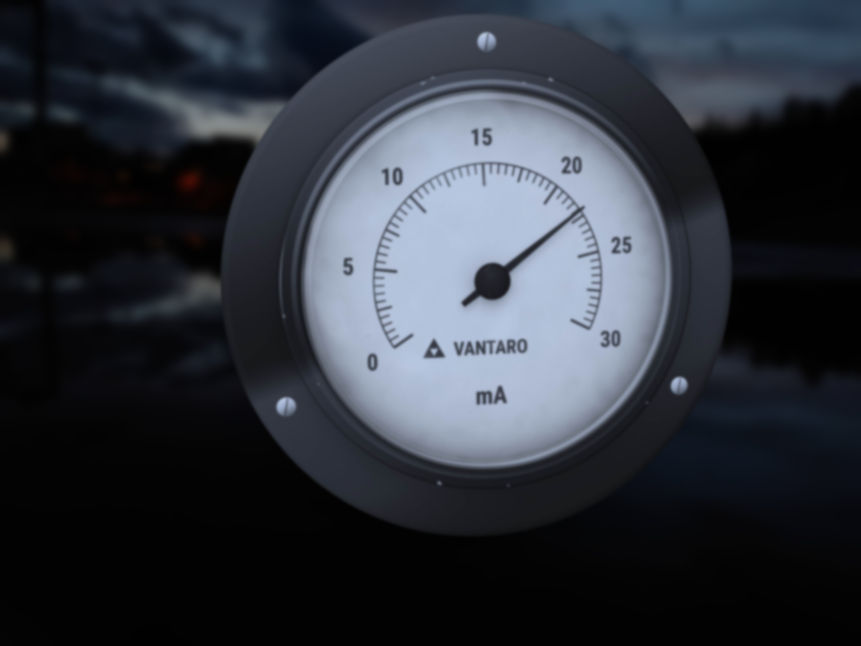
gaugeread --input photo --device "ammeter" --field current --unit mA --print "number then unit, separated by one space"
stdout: 22 mA
